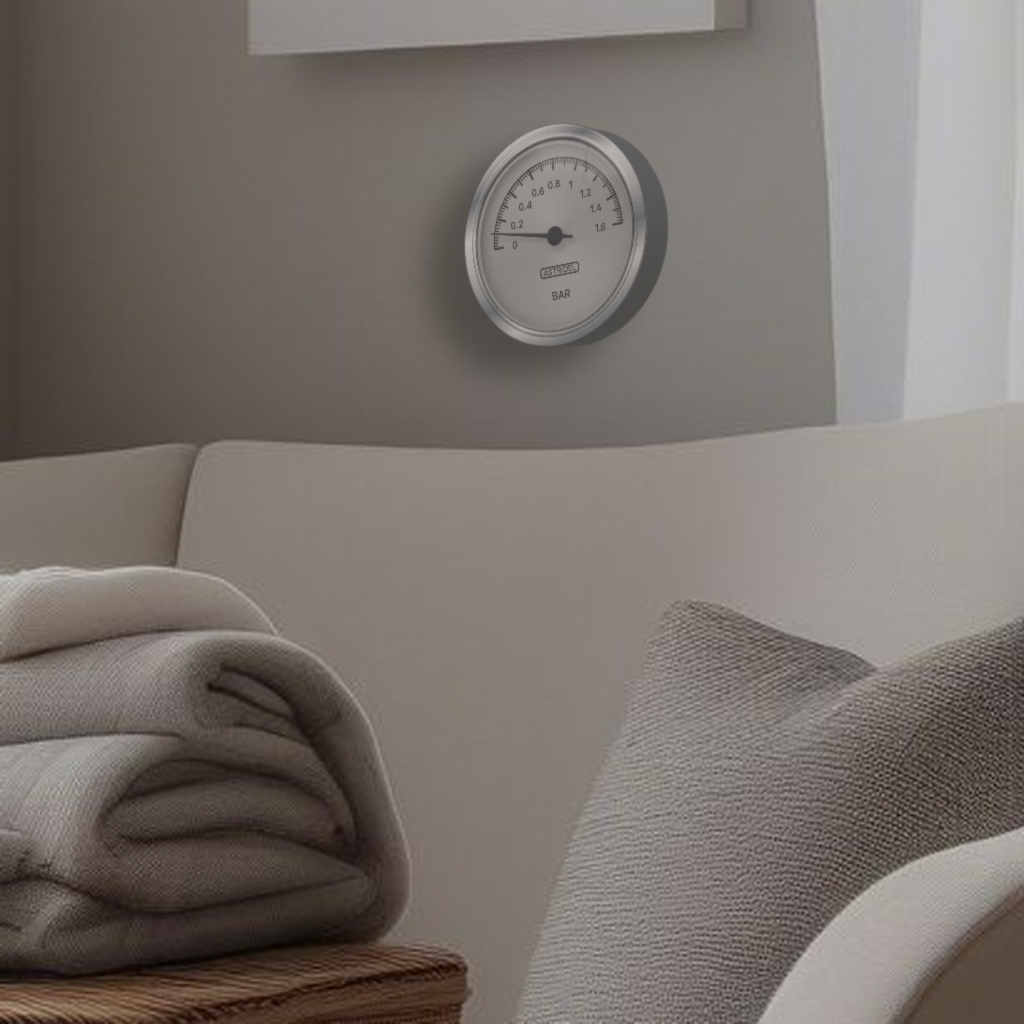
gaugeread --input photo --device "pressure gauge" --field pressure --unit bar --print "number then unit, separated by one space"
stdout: 0.1 bar
